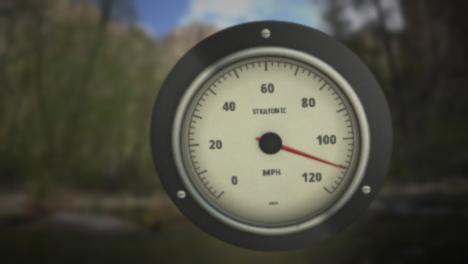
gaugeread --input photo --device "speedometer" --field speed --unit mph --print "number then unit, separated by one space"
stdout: 110 mph
